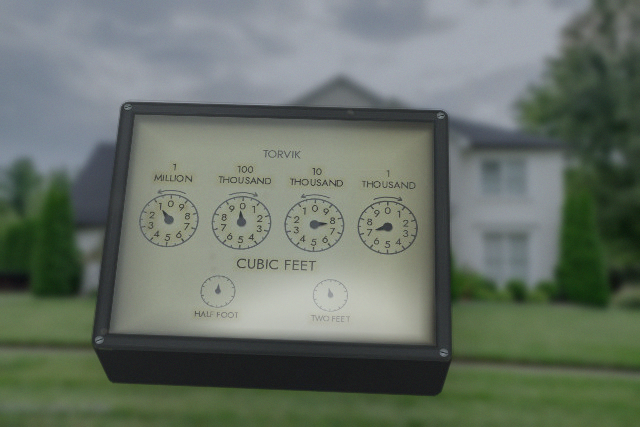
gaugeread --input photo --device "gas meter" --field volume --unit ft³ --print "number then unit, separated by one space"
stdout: 97700 ft³
